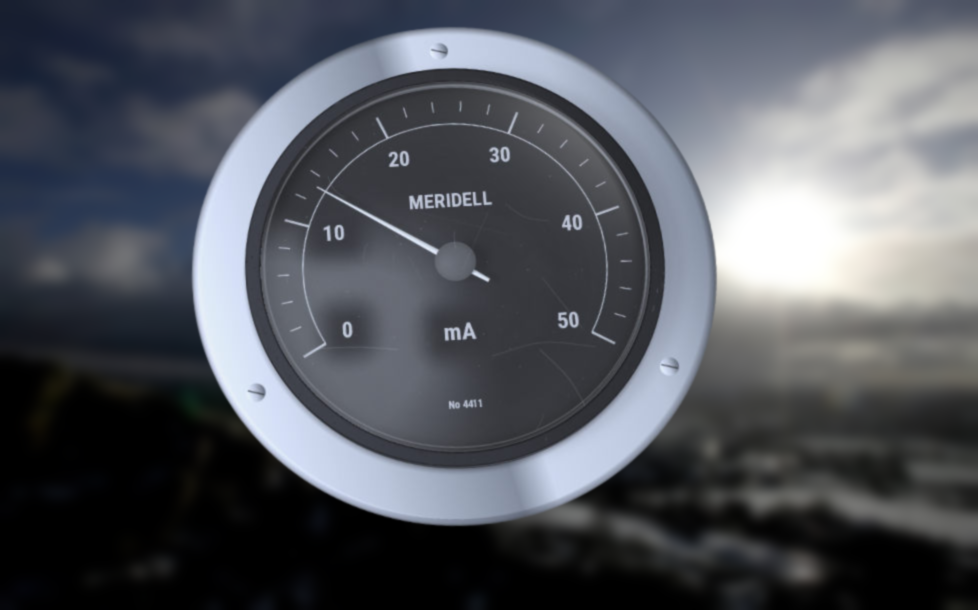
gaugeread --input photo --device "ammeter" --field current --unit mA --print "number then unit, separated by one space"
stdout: 13 mA
